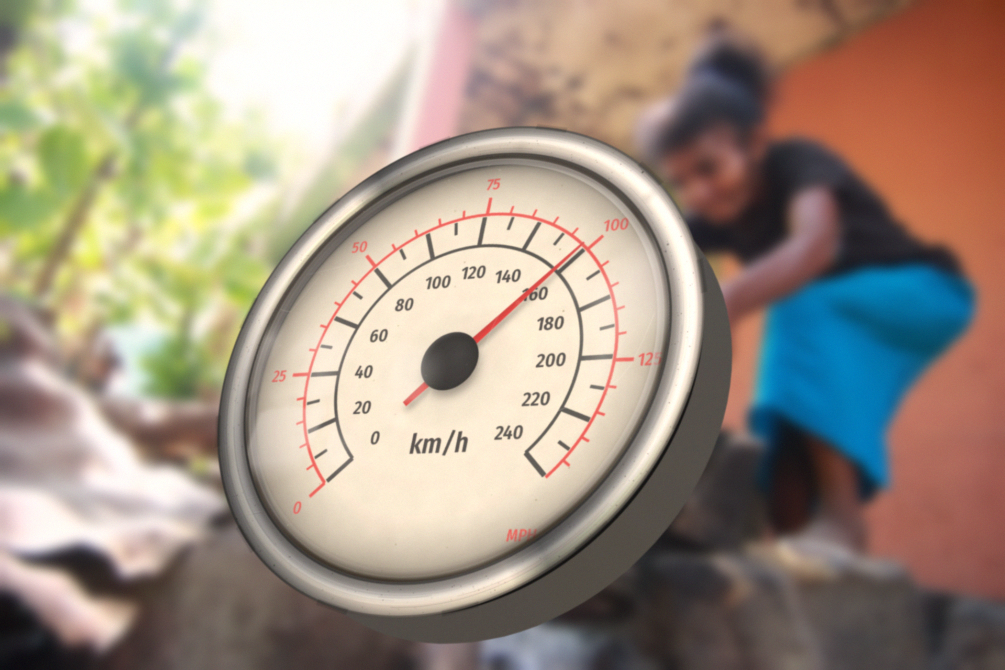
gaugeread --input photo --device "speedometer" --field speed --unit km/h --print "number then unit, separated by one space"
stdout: 160 km/h
